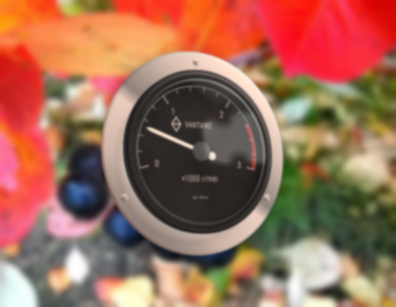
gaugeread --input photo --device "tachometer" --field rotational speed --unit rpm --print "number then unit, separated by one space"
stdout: 500 rpm
